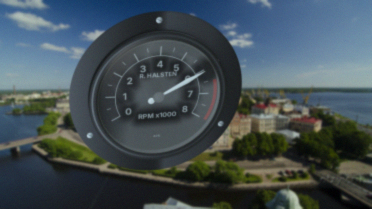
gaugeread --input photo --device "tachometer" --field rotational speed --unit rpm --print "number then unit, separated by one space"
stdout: 6000 rpm
